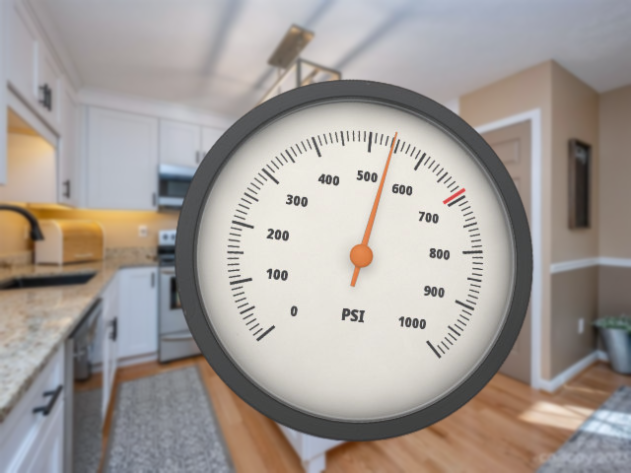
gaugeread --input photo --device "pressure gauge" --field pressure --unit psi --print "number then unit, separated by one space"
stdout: 540 psi
